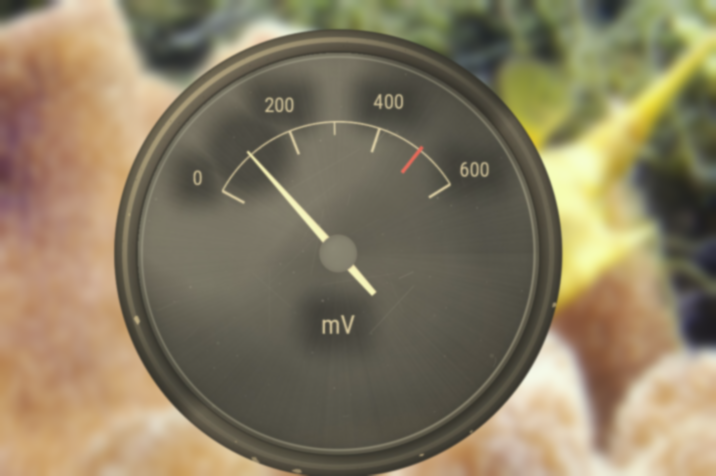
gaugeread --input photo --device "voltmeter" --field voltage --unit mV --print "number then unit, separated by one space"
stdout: 100 mV
